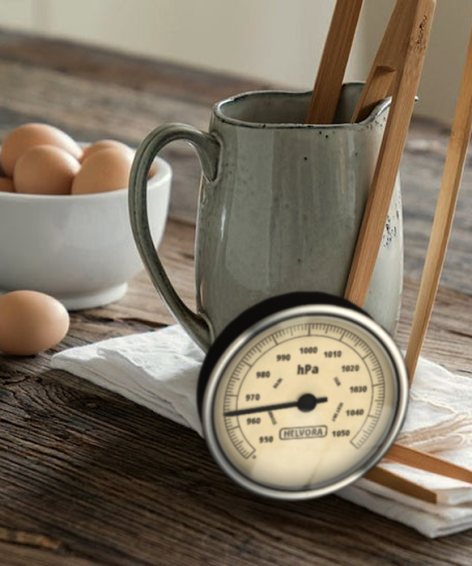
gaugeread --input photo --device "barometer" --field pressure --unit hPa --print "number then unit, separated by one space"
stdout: 965 hPa
